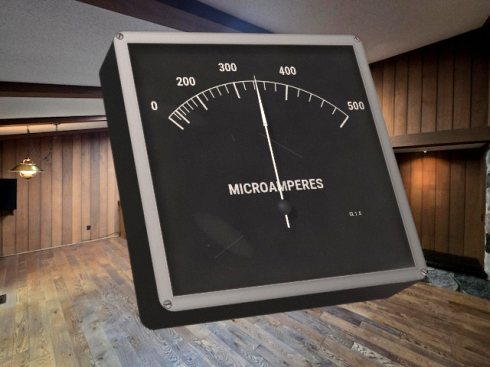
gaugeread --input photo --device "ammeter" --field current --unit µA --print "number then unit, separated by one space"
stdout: 340 µA
